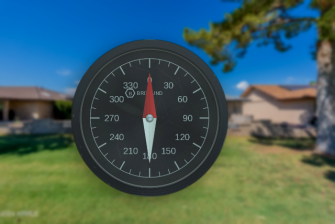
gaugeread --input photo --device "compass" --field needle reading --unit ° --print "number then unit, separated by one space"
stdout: 0 °
